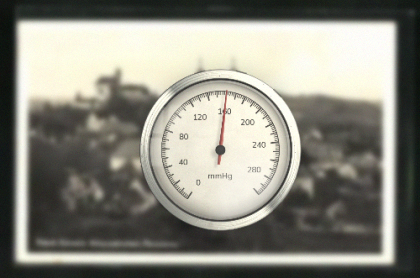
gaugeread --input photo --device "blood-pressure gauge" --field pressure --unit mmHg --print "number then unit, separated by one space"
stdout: 160 mmHg
